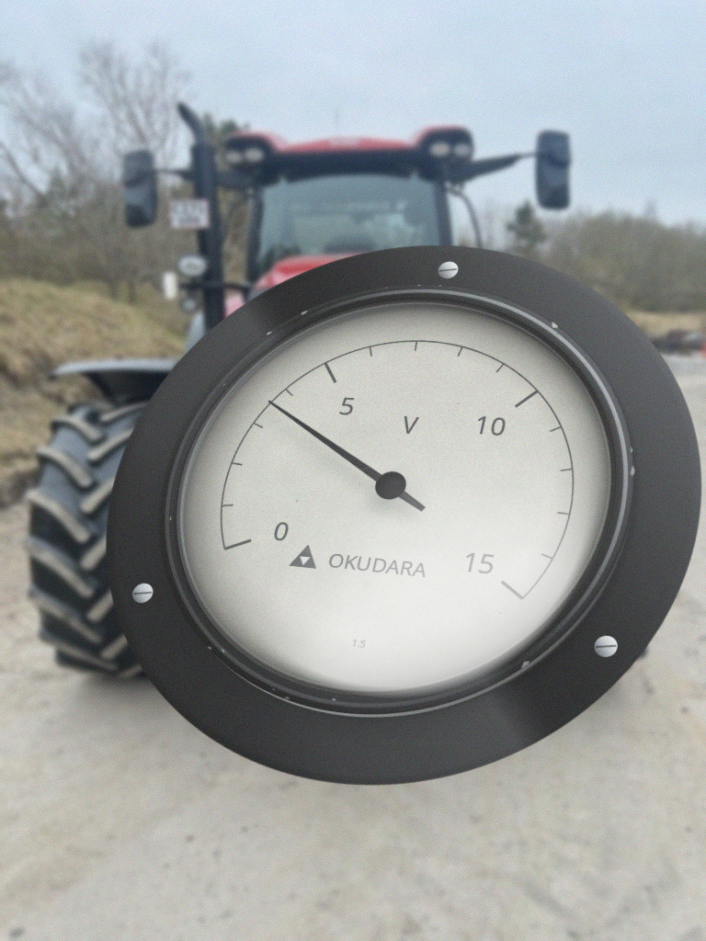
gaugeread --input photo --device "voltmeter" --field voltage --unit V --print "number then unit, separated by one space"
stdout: 3.5 V
